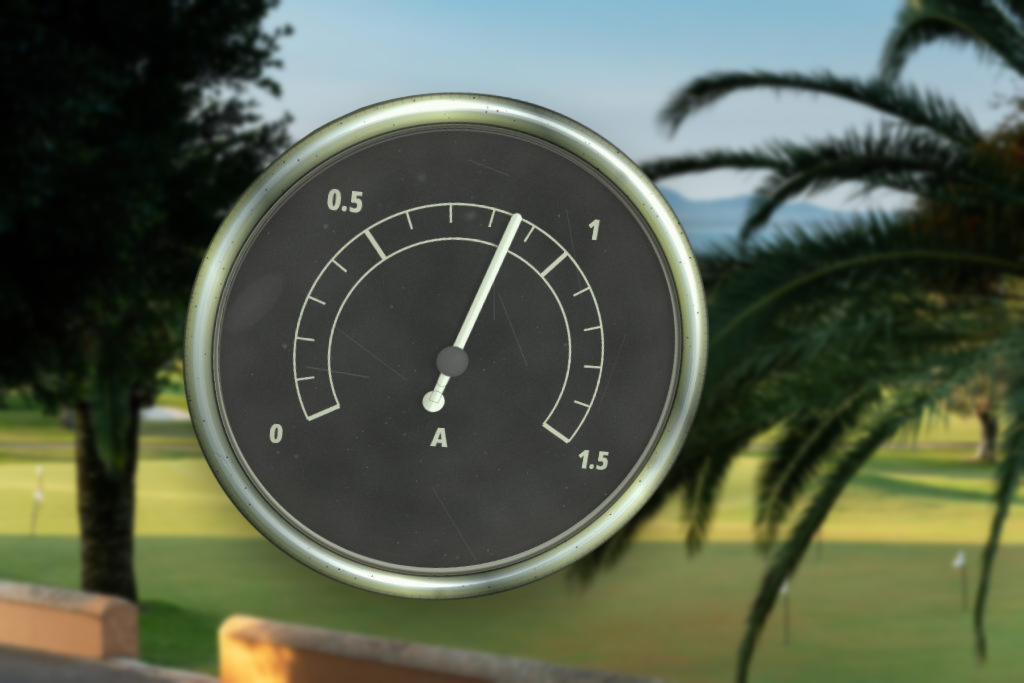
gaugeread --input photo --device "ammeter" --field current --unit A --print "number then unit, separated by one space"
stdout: 0.85 A
